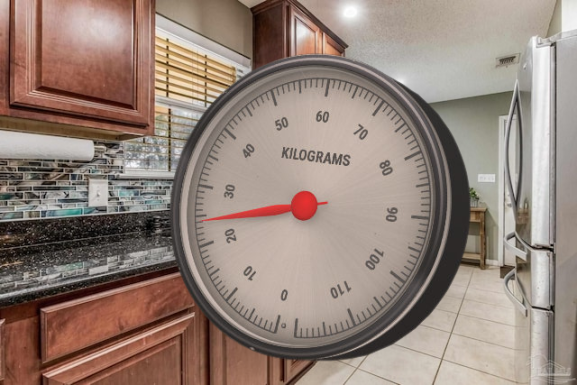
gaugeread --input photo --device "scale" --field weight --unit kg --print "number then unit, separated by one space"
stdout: 24 kg
